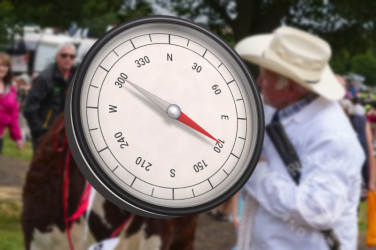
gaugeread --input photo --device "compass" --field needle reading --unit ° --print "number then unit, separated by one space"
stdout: 120 °
